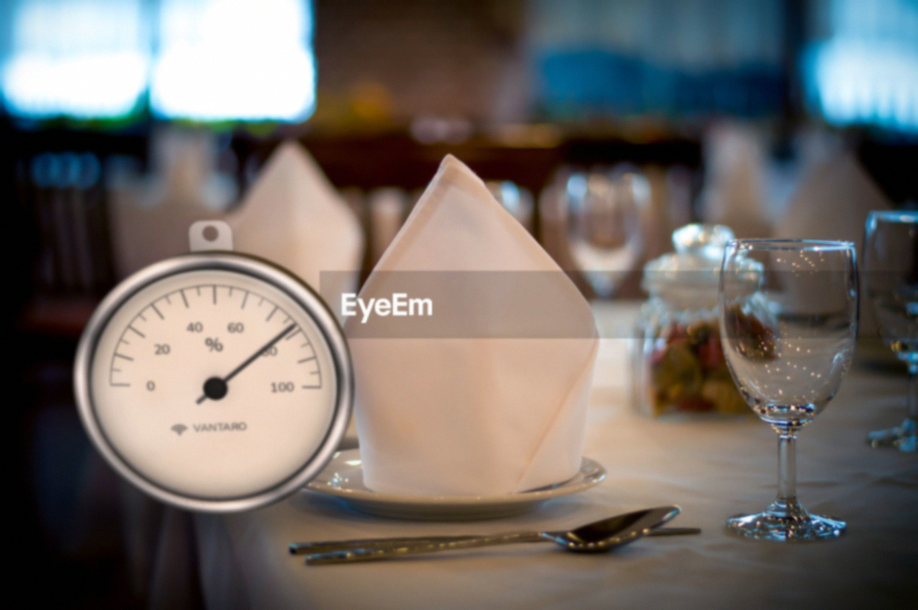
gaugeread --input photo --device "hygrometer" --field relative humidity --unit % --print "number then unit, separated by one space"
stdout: 77.5 %
